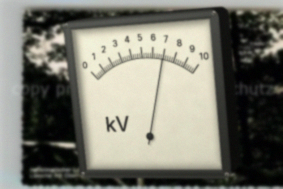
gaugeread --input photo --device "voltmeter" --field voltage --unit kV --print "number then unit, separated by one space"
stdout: 7 kV
